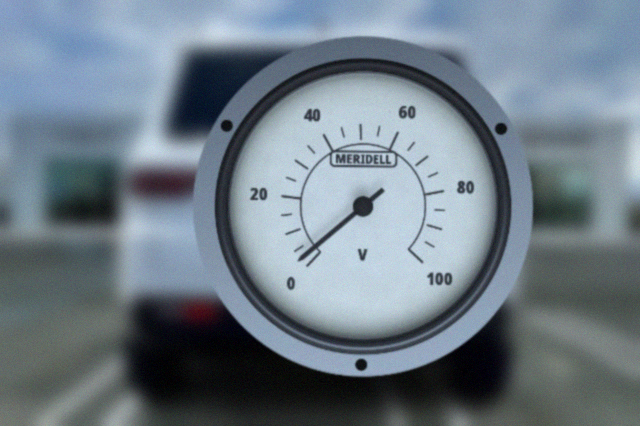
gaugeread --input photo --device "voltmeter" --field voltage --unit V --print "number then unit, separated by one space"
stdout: 2.5 V
